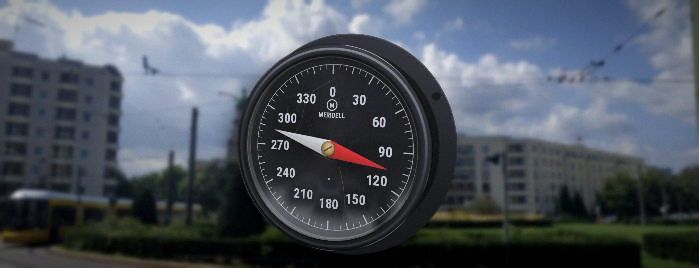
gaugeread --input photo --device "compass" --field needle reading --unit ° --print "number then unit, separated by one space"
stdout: 105 °
